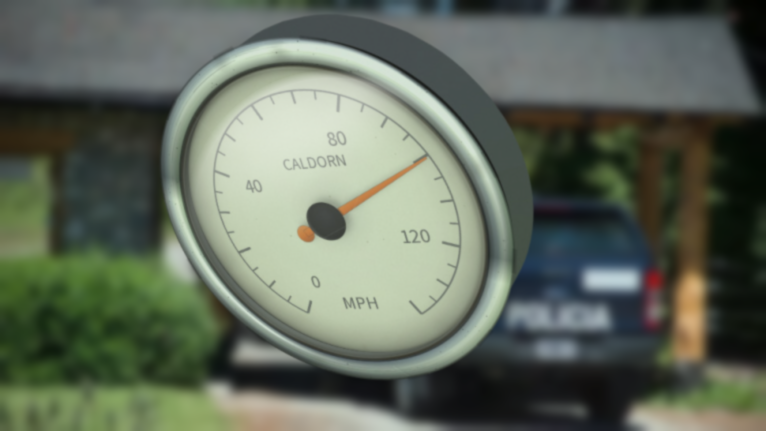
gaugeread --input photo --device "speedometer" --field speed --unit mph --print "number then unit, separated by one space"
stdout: 100 mph
